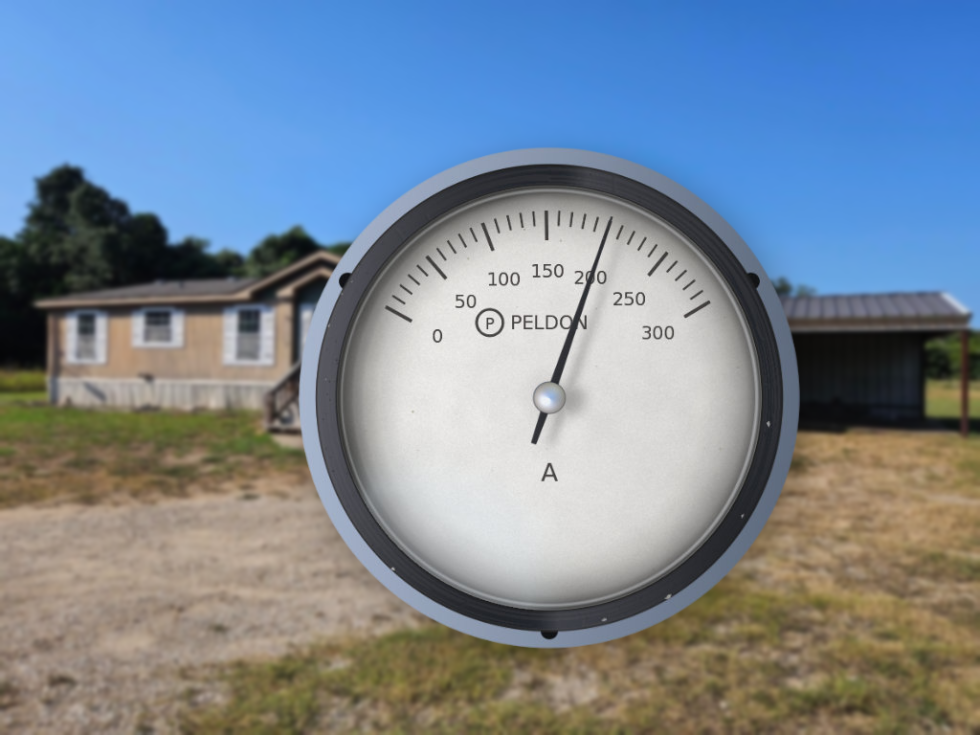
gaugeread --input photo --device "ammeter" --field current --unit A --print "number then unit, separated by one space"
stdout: 200 A
